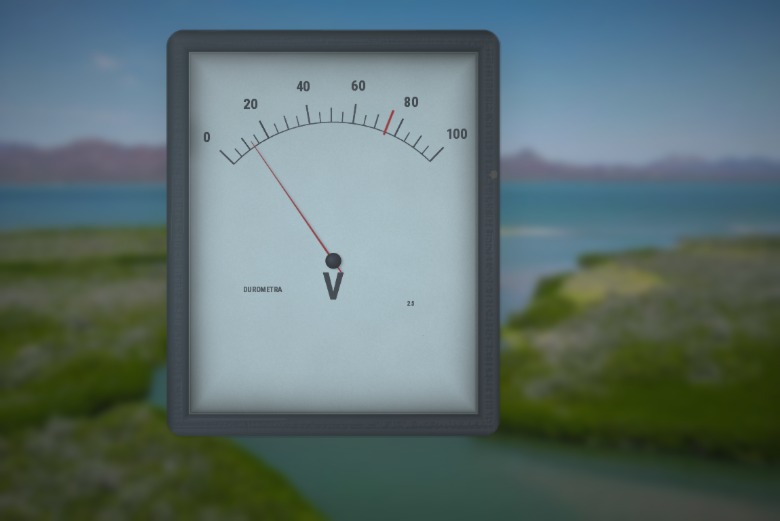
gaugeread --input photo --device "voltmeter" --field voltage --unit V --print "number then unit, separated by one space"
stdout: 12.5 V
